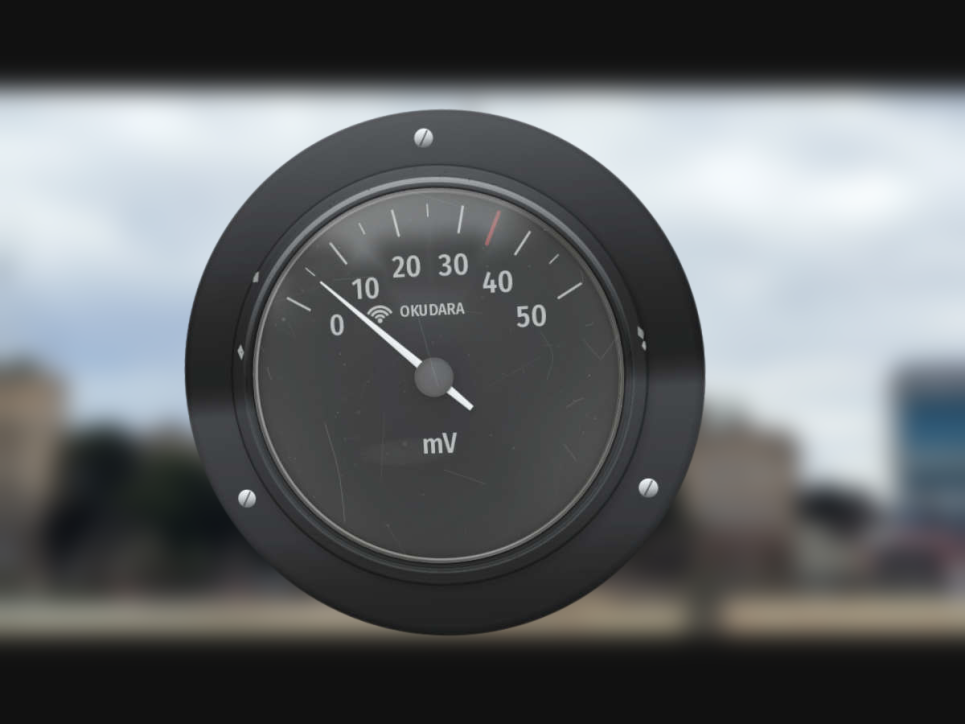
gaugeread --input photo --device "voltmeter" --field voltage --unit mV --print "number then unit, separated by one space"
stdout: 5 mV
